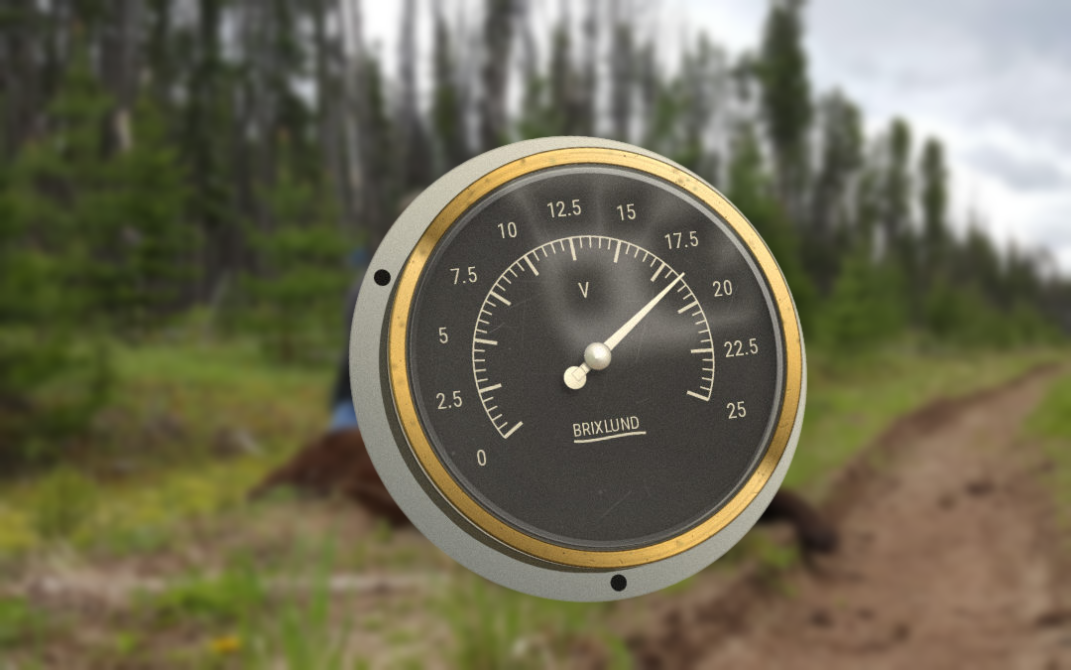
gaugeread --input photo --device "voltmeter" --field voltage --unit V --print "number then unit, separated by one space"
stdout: 18.5 V
